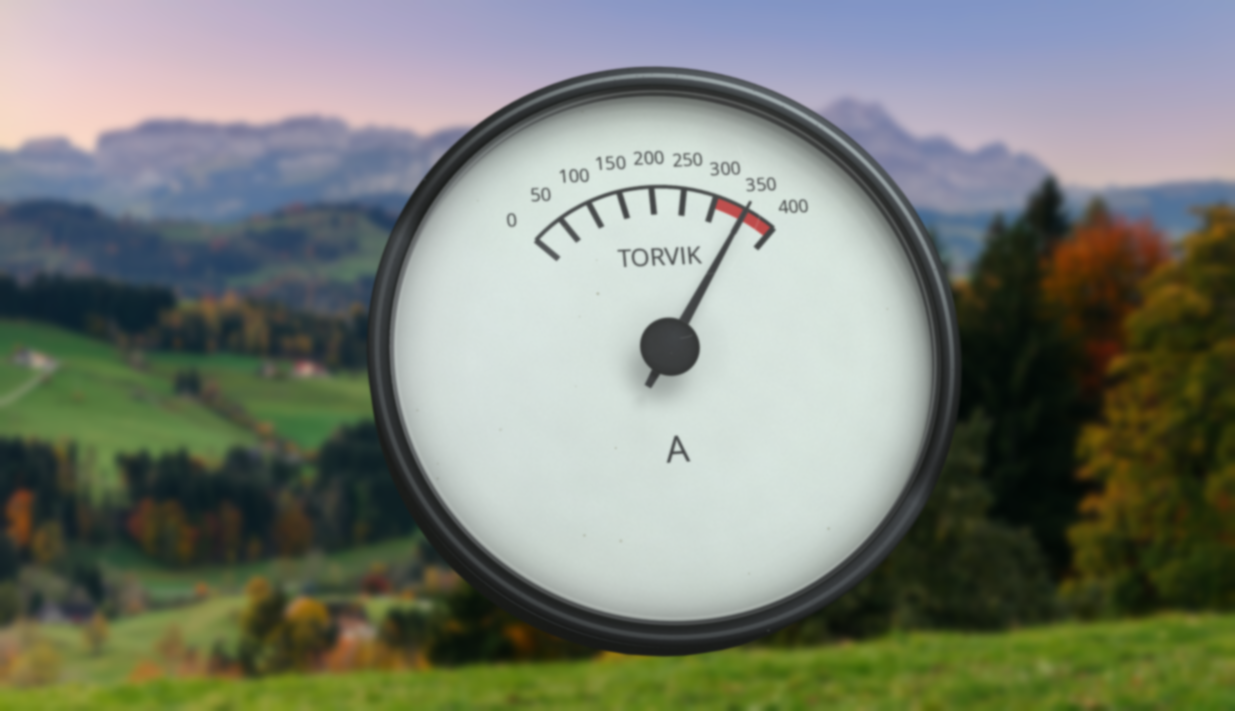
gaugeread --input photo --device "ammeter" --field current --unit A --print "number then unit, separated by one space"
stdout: 350 A
